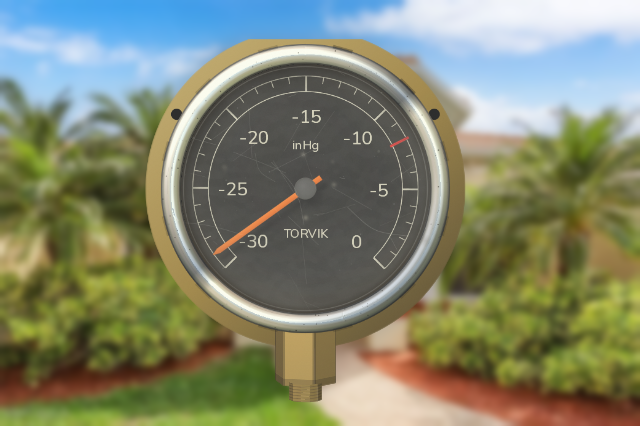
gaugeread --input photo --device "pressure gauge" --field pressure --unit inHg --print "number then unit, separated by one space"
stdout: -29 inHg
